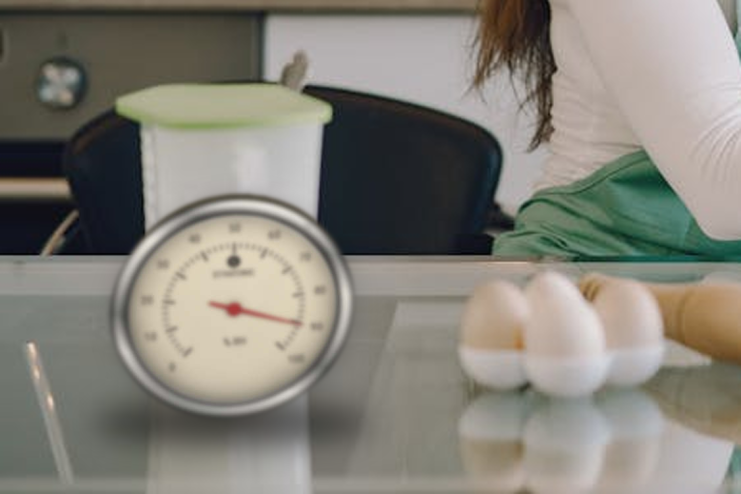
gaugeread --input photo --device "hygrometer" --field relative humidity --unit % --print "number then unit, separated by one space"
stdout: 90 %
